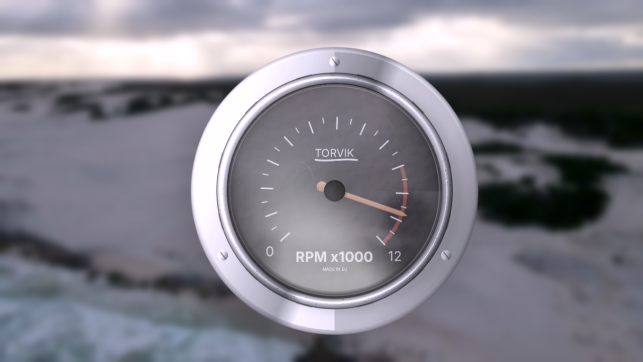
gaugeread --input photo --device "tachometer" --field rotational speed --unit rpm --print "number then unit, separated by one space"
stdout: 10750 rpm
